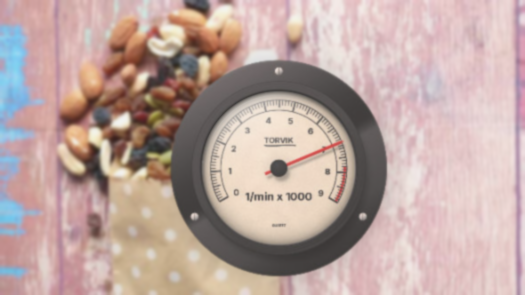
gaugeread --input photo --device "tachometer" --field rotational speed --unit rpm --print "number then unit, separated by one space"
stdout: 7000 rpm
